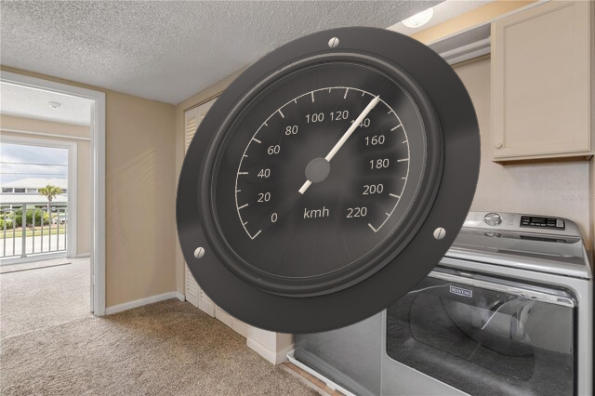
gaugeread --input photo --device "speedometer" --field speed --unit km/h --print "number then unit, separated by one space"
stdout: 140 km/h
